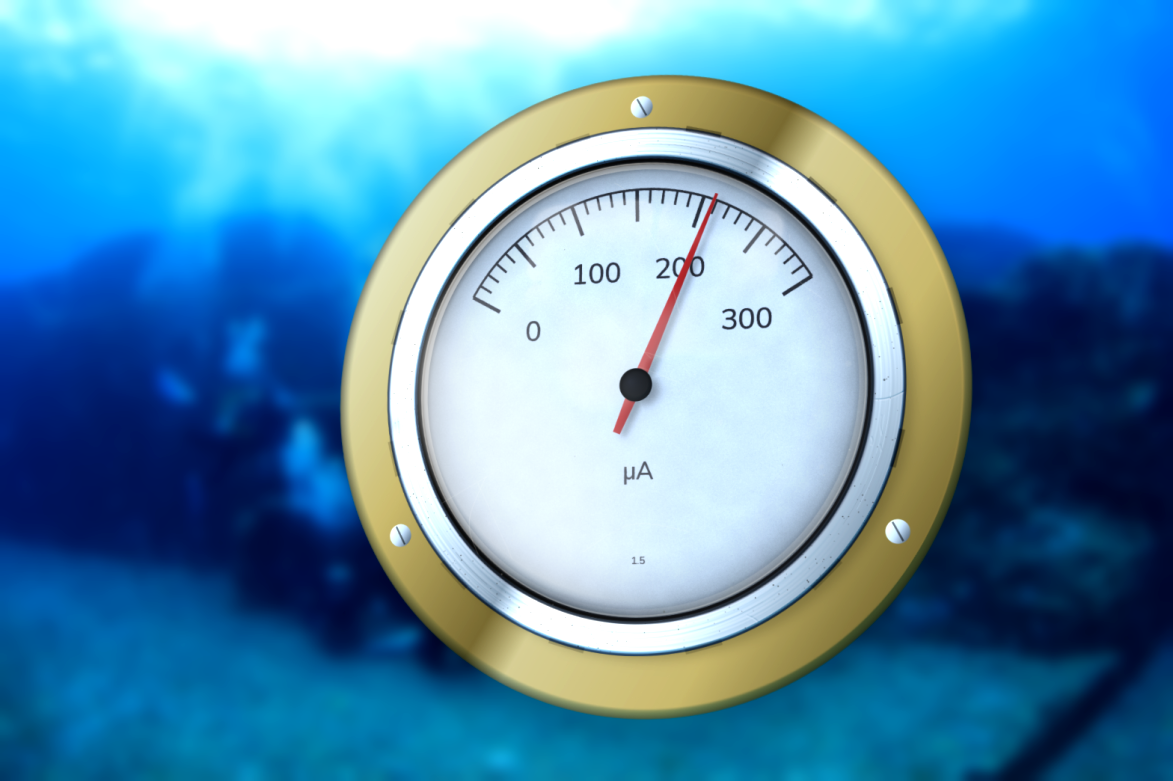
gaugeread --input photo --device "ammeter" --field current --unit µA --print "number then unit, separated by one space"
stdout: 210 µA
